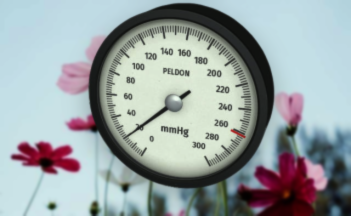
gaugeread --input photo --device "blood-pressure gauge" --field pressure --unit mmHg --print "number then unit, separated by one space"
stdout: 20 mmHg
